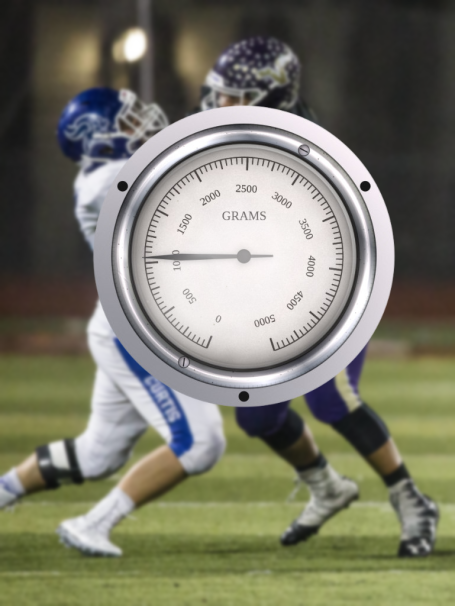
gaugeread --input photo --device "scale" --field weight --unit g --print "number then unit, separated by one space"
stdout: 1050 g
